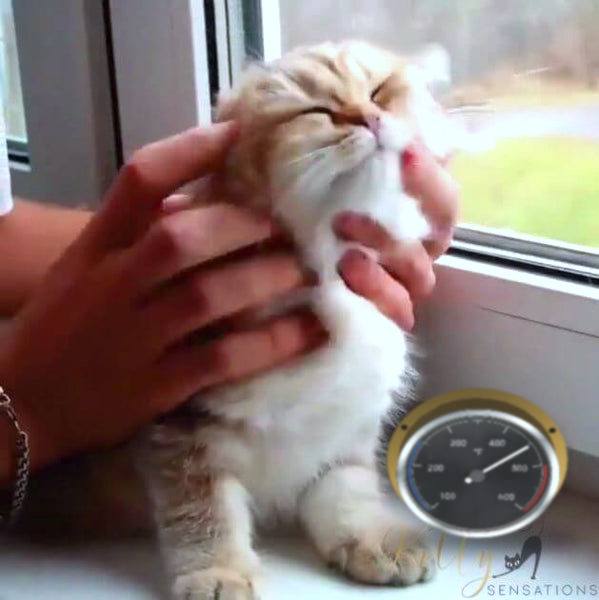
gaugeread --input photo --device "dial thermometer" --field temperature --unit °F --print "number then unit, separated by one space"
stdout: 450 °F
